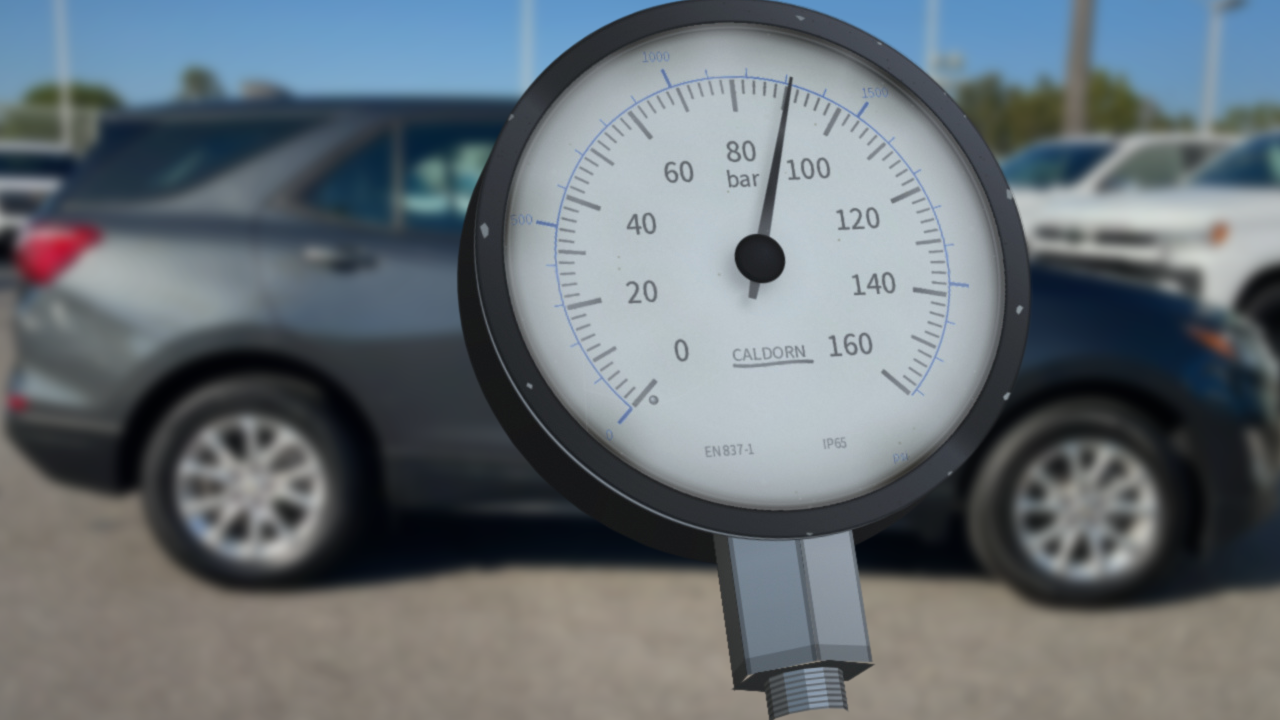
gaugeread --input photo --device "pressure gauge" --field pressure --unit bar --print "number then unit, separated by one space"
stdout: 90 bar
